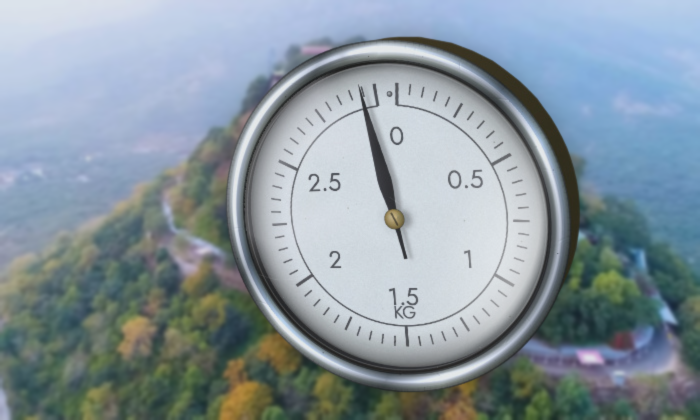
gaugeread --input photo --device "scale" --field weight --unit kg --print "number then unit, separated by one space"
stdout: 2.95 kg
